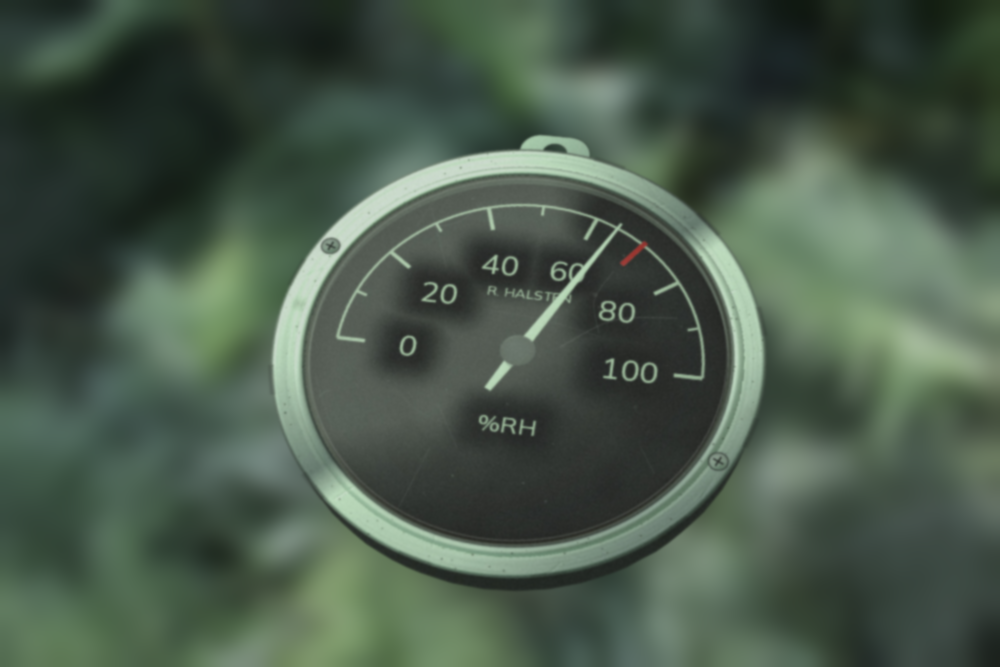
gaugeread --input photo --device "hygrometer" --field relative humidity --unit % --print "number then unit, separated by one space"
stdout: 65 %
